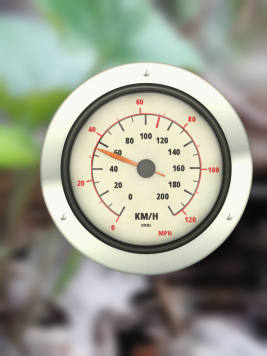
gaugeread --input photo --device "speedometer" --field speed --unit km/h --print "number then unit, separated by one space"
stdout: 55 km/h
